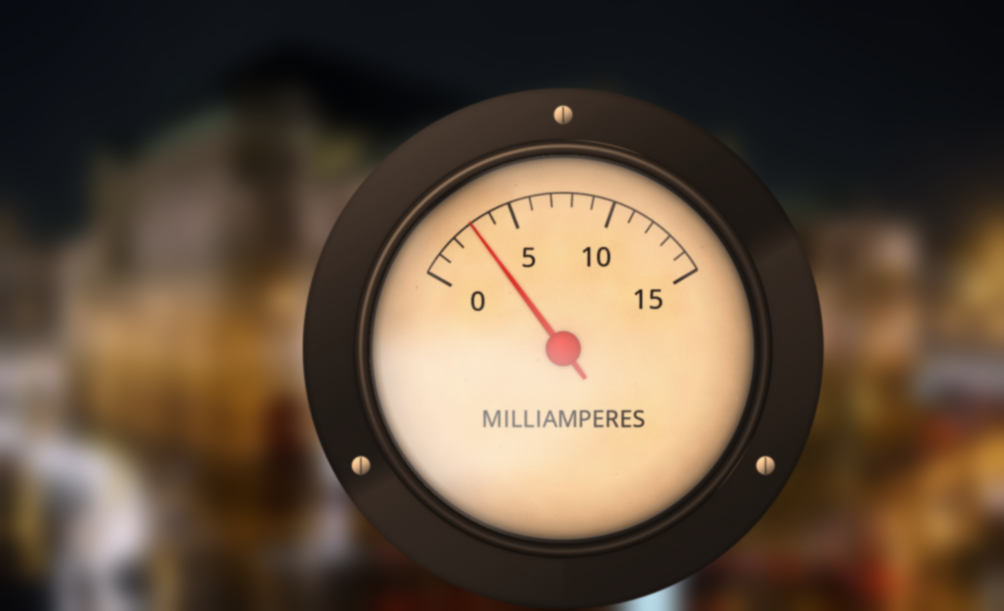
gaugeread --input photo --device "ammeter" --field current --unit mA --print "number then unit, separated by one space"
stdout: 3 mA
